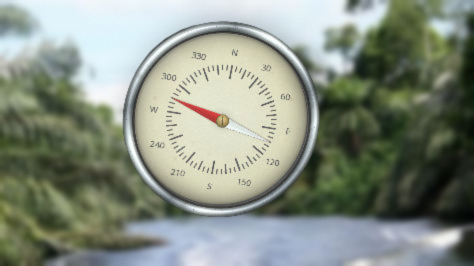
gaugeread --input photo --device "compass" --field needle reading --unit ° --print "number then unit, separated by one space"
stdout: 285 °
